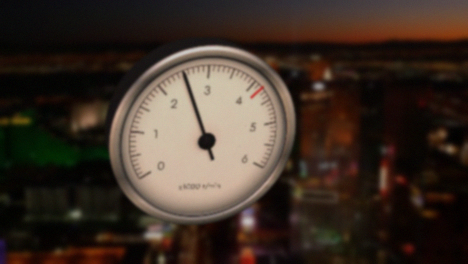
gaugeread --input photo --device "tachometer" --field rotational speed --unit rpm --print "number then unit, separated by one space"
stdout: 2500 rpm
